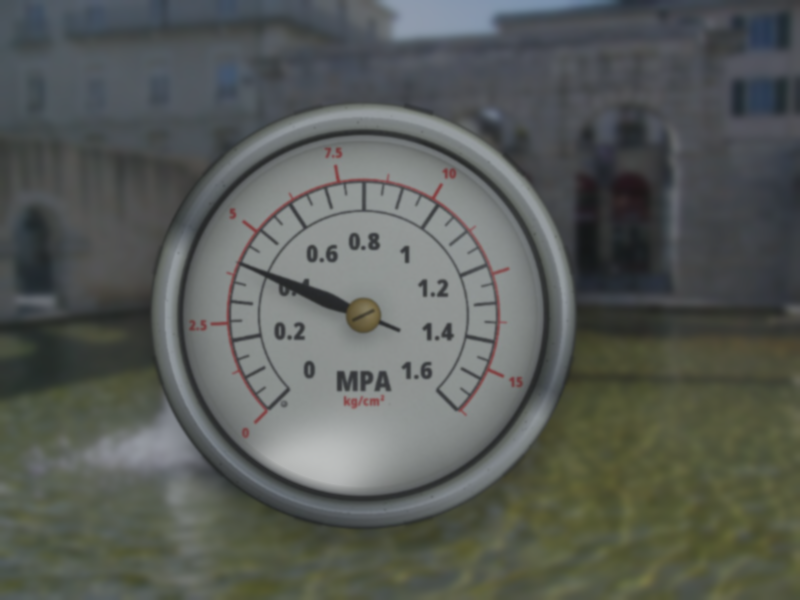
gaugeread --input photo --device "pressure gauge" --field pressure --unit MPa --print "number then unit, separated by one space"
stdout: 0.4 MPa
